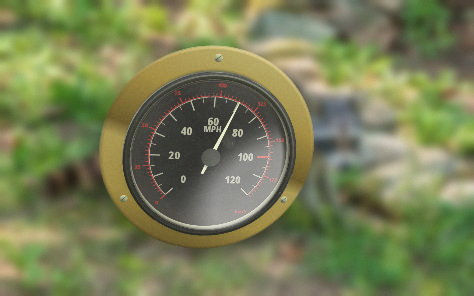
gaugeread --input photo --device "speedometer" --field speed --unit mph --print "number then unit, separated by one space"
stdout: 70 mph
